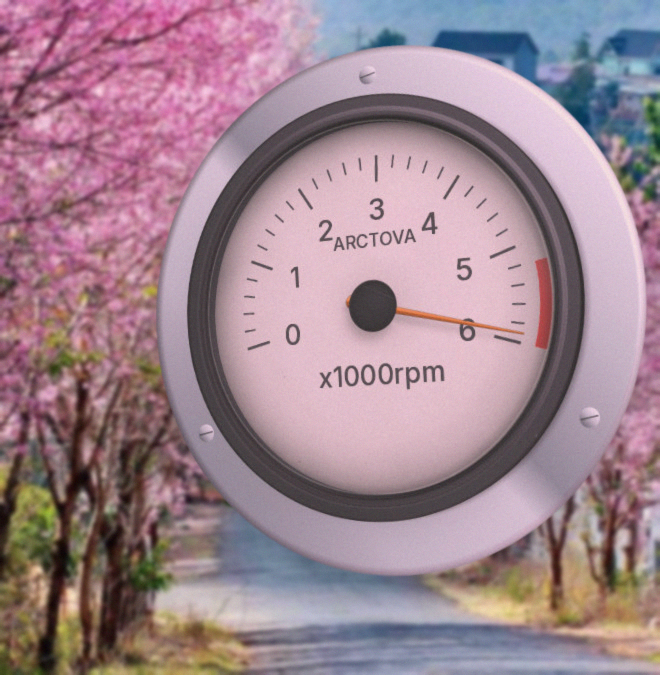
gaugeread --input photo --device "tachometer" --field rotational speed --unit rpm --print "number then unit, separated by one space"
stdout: 5900 rpm
